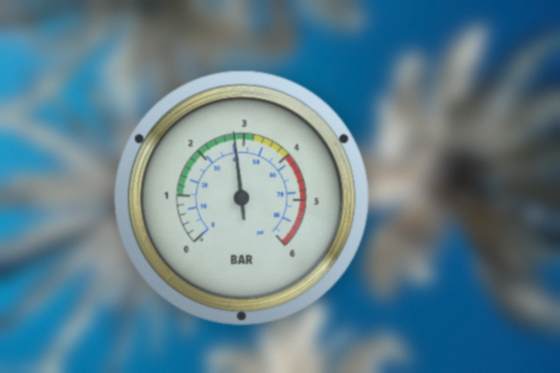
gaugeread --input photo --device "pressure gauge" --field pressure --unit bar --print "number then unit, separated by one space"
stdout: 2.8 bar
